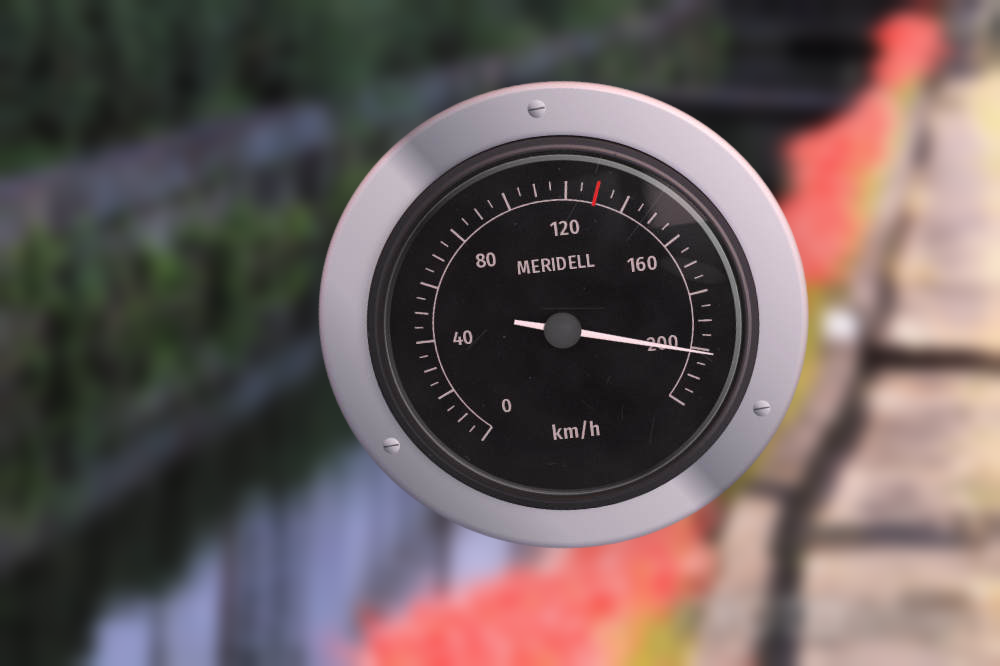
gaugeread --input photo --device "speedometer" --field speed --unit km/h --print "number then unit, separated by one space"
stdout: 200 km/h
